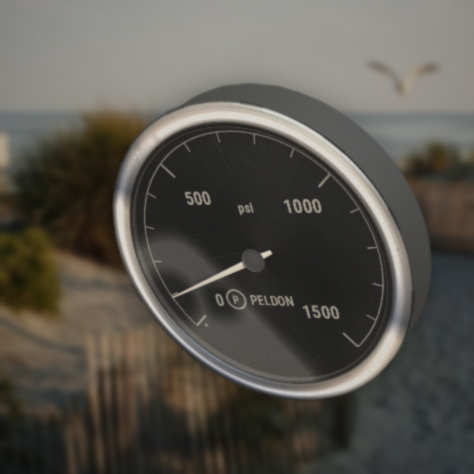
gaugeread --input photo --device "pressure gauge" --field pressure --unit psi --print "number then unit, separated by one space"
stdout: 100 psi
